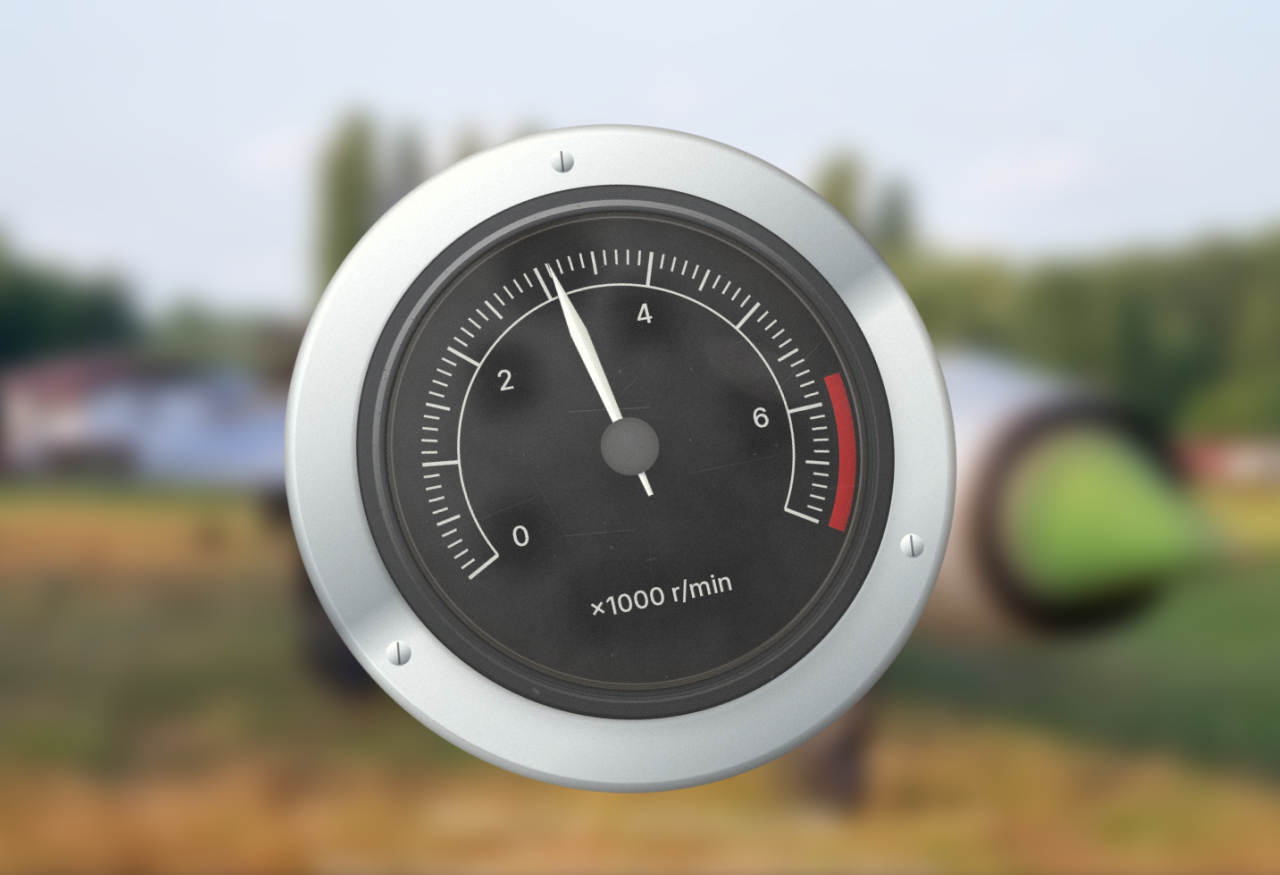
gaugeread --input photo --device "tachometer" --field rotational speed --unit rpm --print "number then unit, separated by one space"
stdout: 3100 rpm
